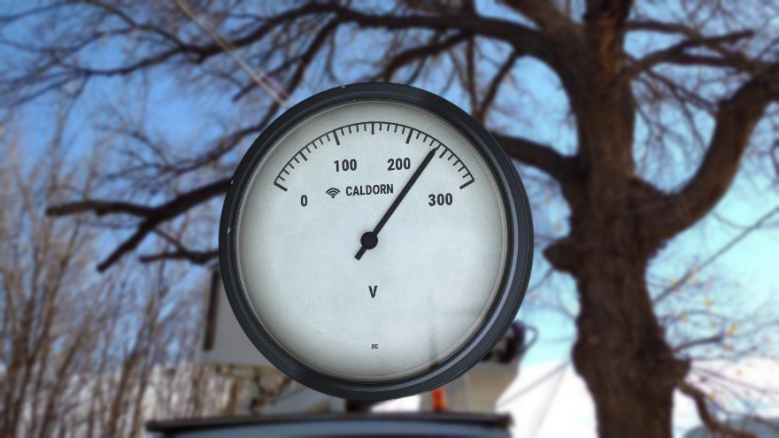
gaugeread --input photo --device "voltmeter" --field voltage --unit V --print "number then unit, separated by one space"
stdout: 240 V
